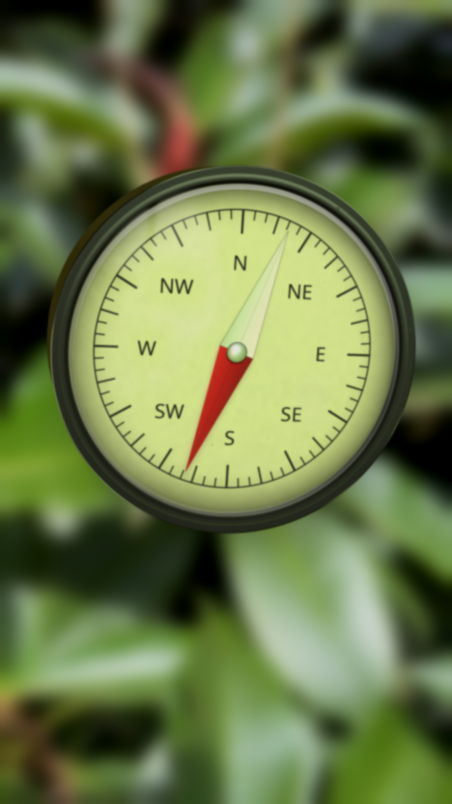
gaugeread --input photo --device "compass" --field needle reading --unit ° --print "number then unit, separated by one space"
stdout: 200 °
